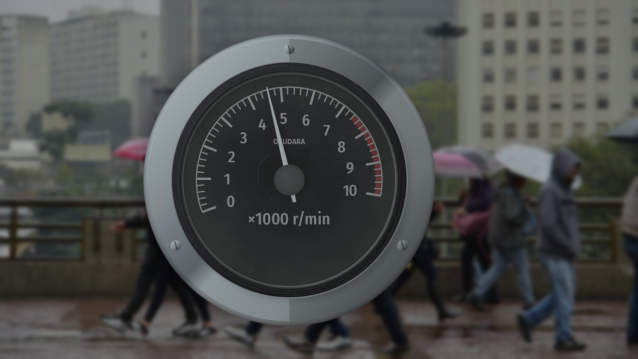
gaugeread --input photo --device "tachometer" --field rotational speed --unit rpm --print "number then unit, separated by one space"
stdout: 4600 rpm
